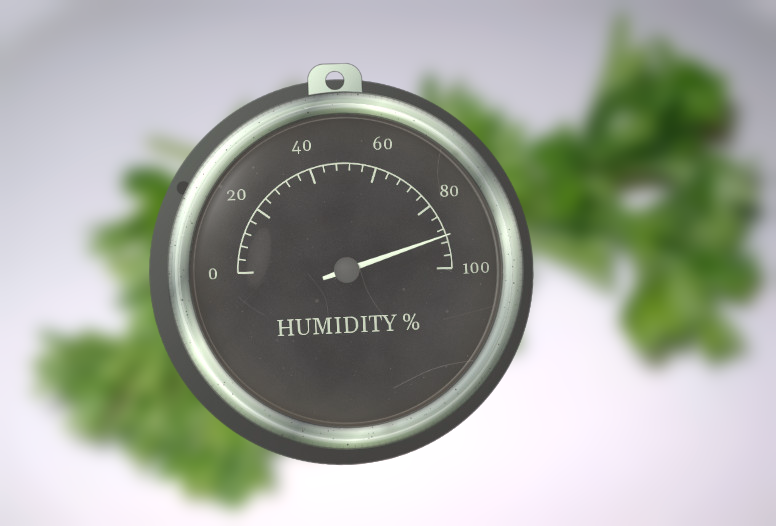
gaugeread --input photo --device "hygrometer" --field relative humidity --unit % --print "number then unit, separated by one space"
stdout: 90 %
